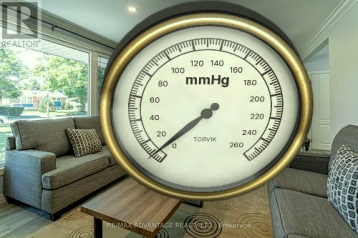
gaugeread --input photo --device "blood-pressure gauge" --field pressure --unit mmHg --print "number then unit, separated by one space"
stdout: 10 mmHg
